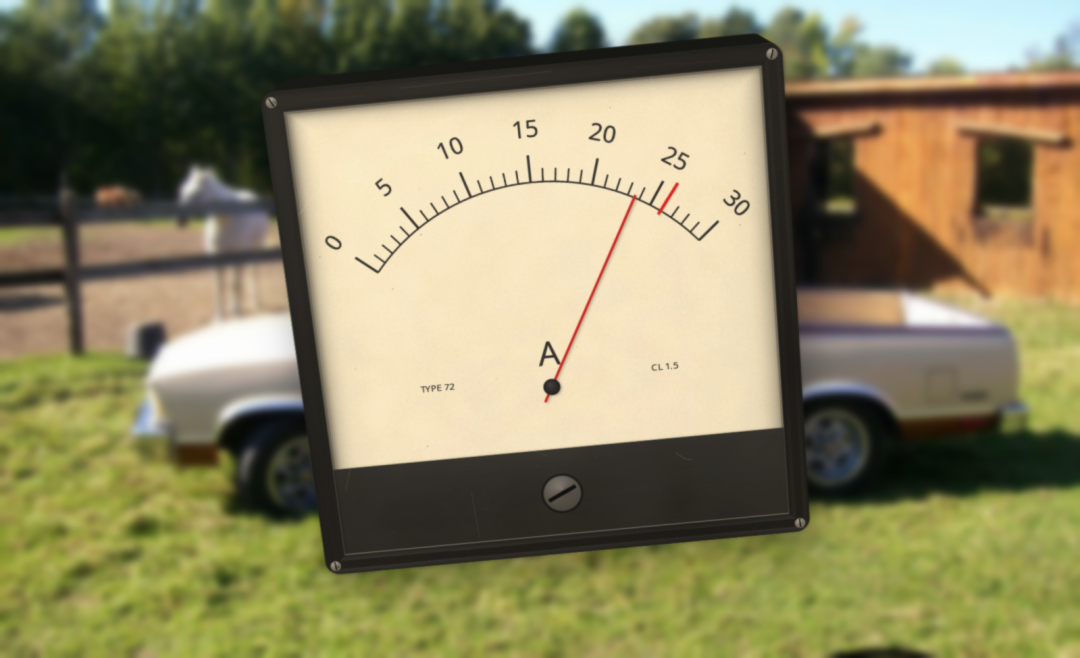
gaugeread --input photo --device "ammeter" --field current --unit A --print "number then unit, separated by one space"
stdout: 23.5 A
